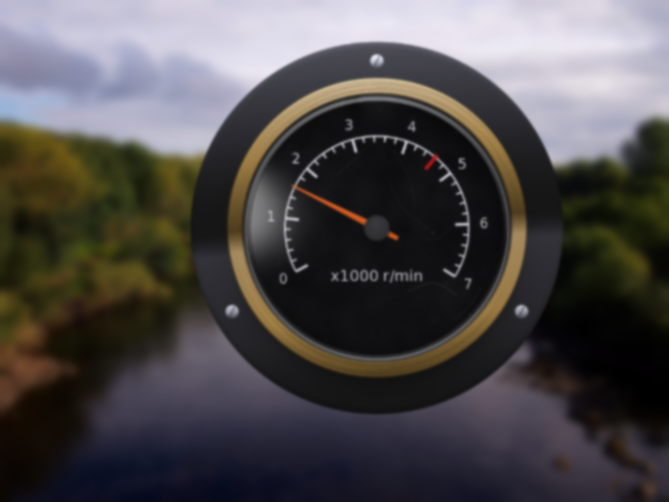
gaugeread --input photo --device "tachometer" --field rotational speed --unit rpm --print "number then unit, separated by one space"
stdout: 1600 rpm
